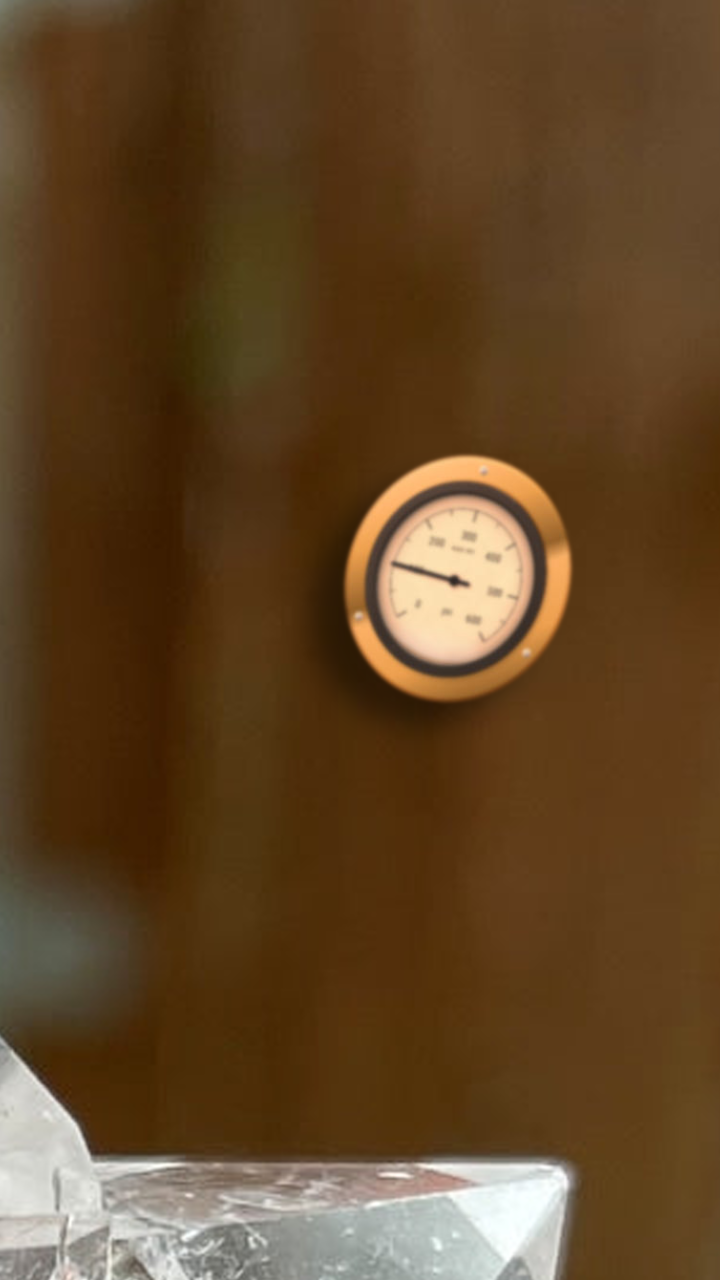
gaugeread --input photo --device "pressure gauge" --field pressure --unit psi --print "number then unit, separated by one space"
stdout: 100 psi
